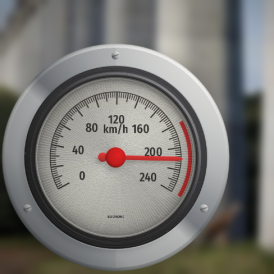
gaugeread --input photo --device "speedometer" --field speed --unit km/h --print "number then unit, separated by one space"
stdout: 210 km/h
